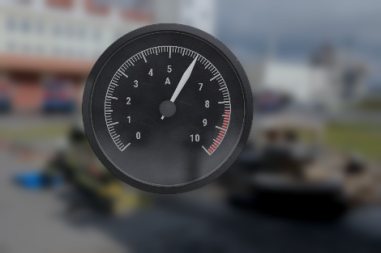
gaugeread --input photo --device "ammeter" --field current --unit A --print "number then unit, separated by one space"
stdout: 6 A
